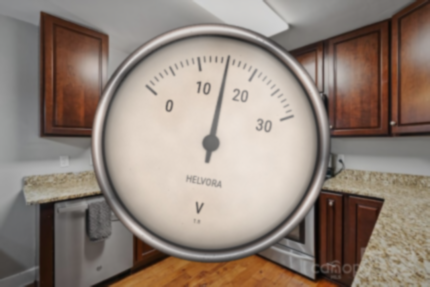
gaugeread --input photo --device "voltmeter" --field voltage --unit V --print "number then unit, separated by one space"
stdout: 15 V
